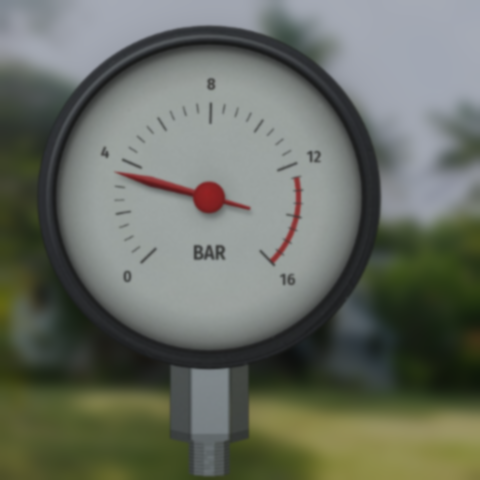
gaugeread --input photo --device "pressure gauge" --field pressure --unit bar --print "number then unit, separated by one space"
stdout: 3.5 bar
